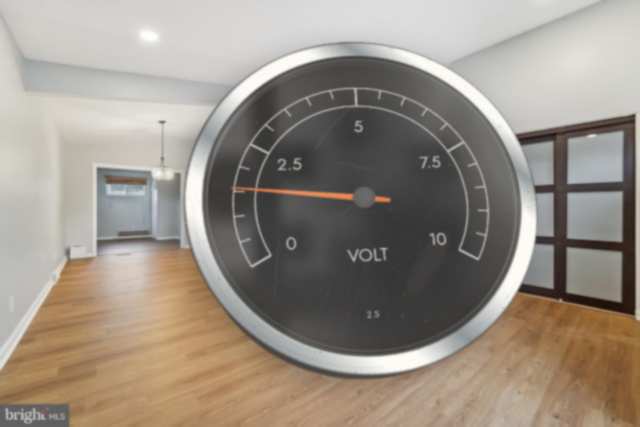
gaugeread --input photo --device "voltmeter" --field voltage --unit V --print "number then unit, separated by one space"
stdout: 1.5 V
